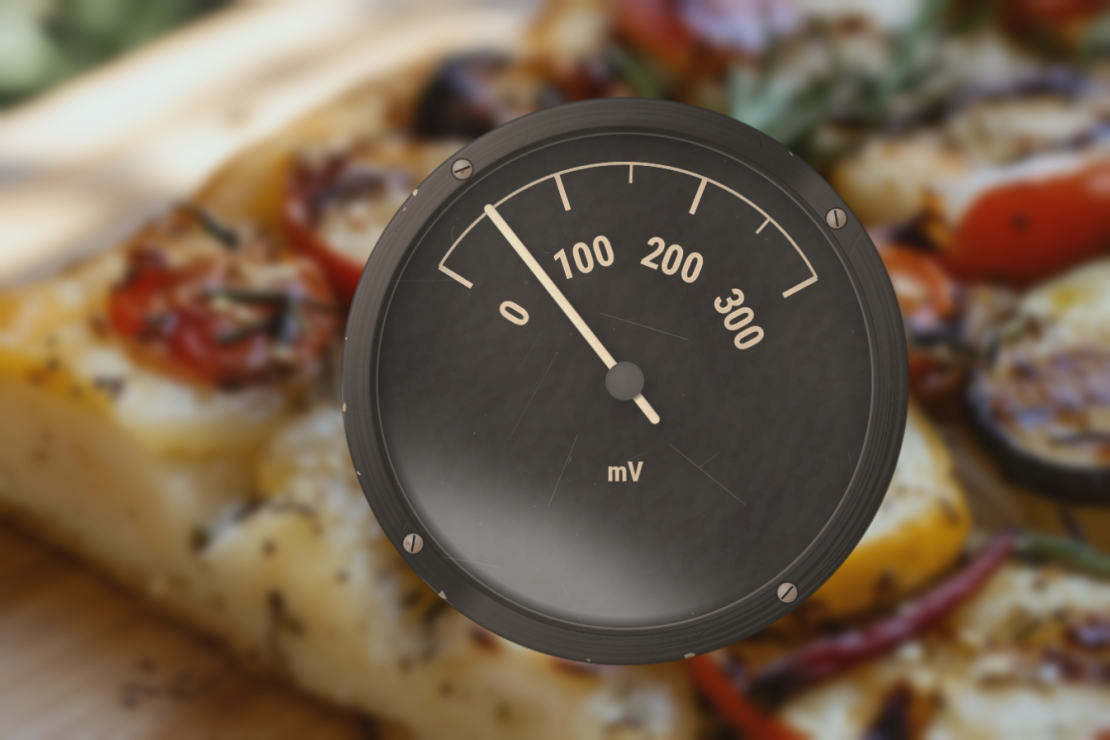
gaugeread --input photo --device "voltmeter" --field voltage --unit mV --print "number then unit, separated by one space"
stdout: 50 mV
